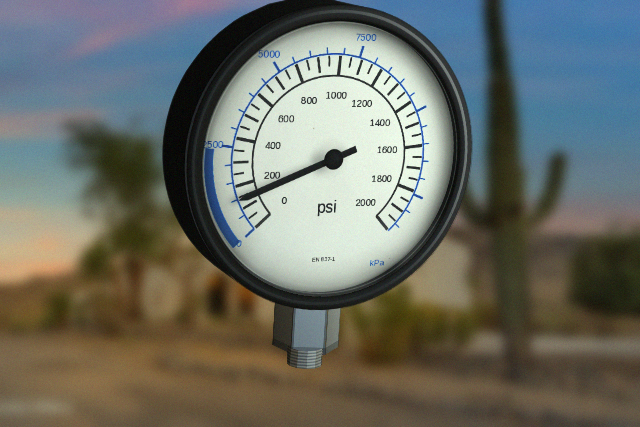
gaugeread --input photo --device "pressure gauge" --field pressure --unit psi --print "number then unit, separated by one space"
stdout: 150 psi
